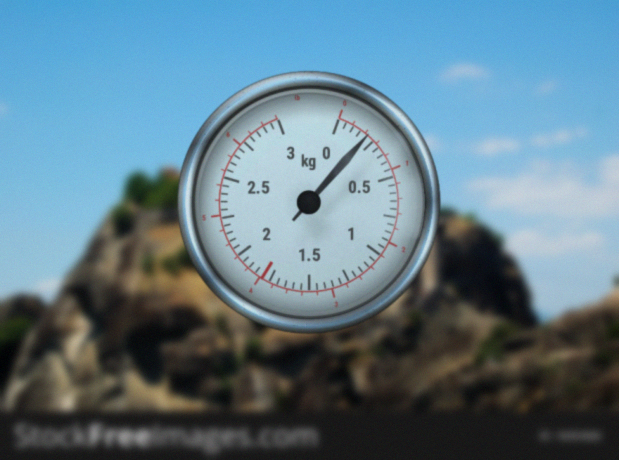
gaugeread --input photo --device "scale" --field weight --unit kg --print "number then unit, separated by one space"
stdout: 0.2 kg
